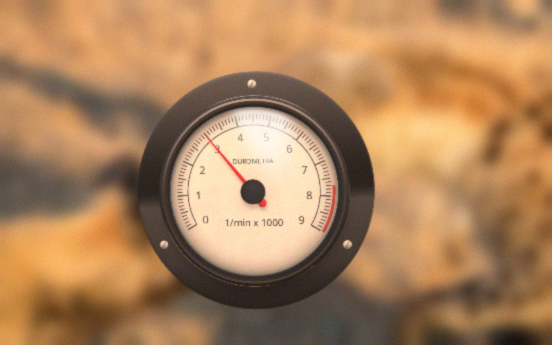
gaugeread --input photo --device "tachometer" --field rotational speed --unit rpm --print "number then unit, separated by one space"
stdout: 3000 rpm
